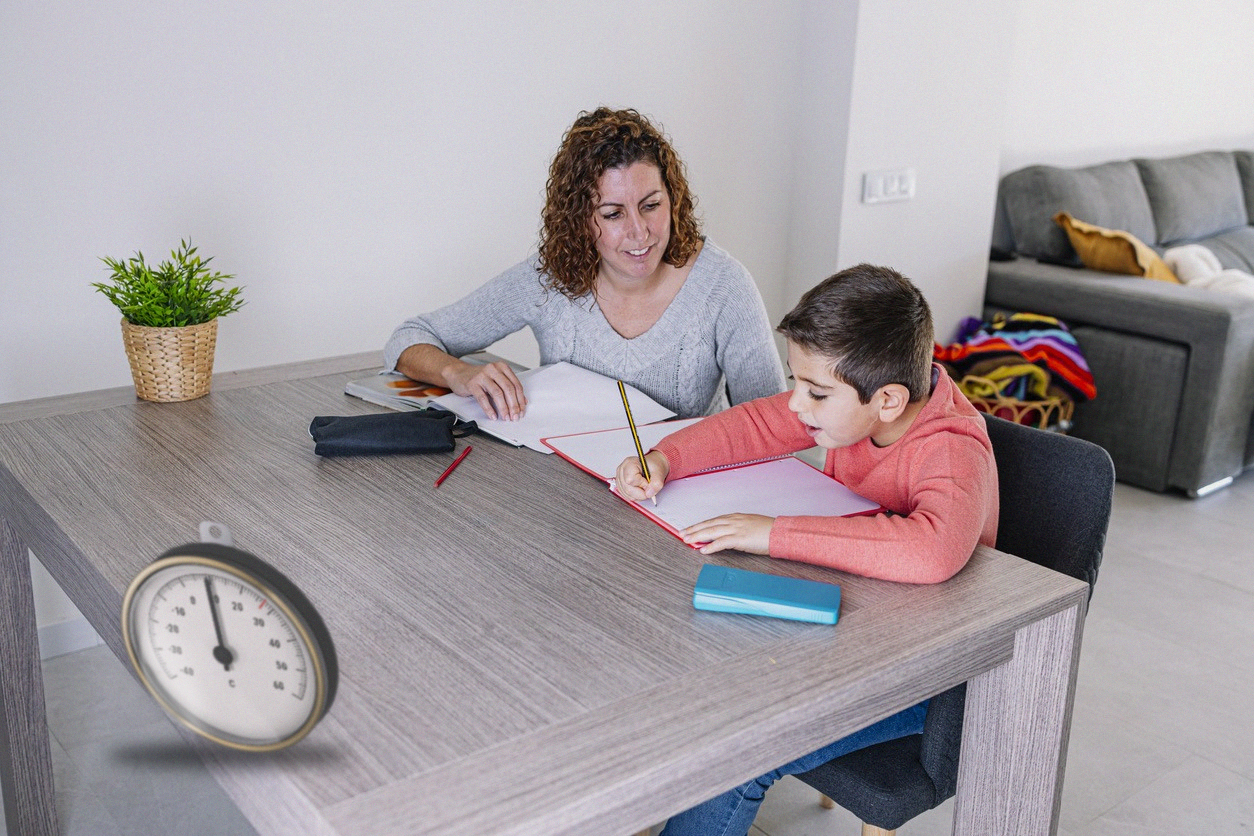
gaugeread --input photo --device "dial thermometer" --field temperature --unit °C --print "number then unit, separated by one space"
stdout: 10 °C
